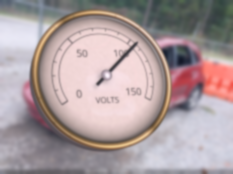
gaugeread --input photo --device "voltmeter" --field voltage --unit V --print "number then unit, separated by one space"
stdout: 105 V
